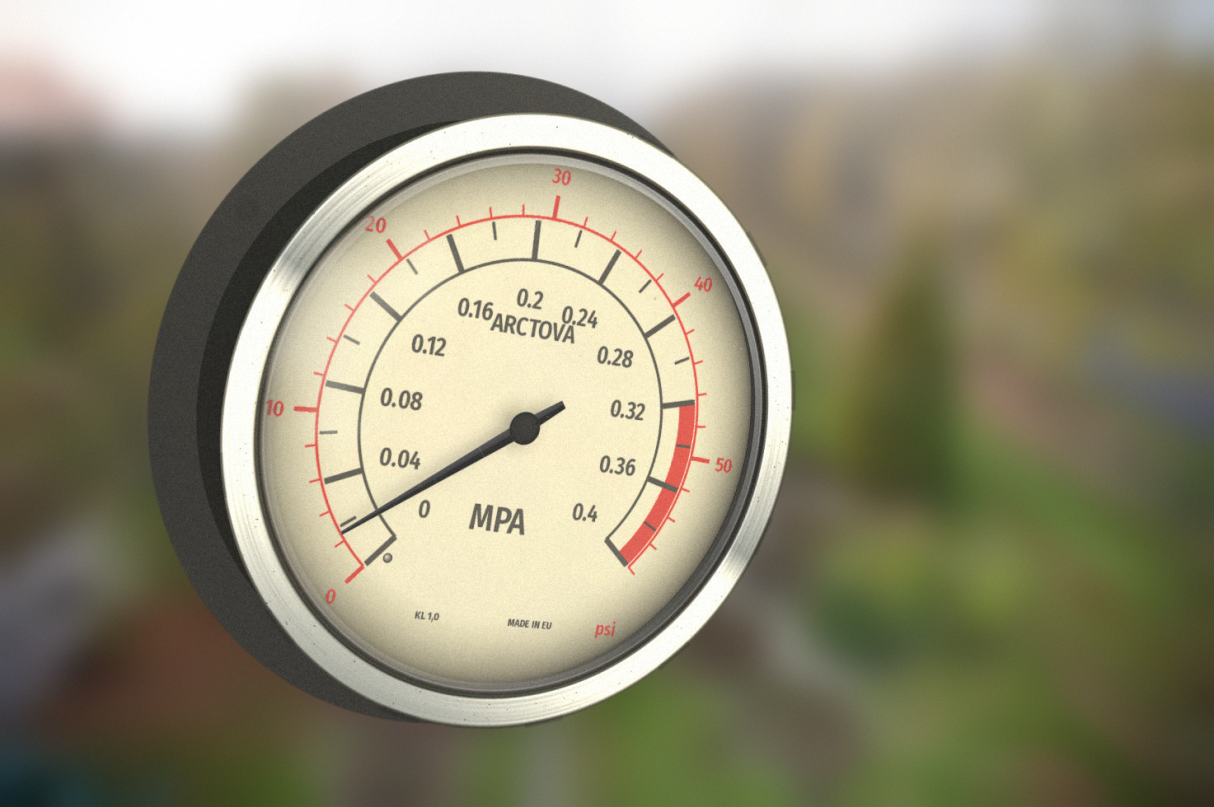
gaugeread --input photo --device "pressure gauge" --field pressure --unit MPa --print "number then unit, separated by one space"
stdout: 0.02 MPa
